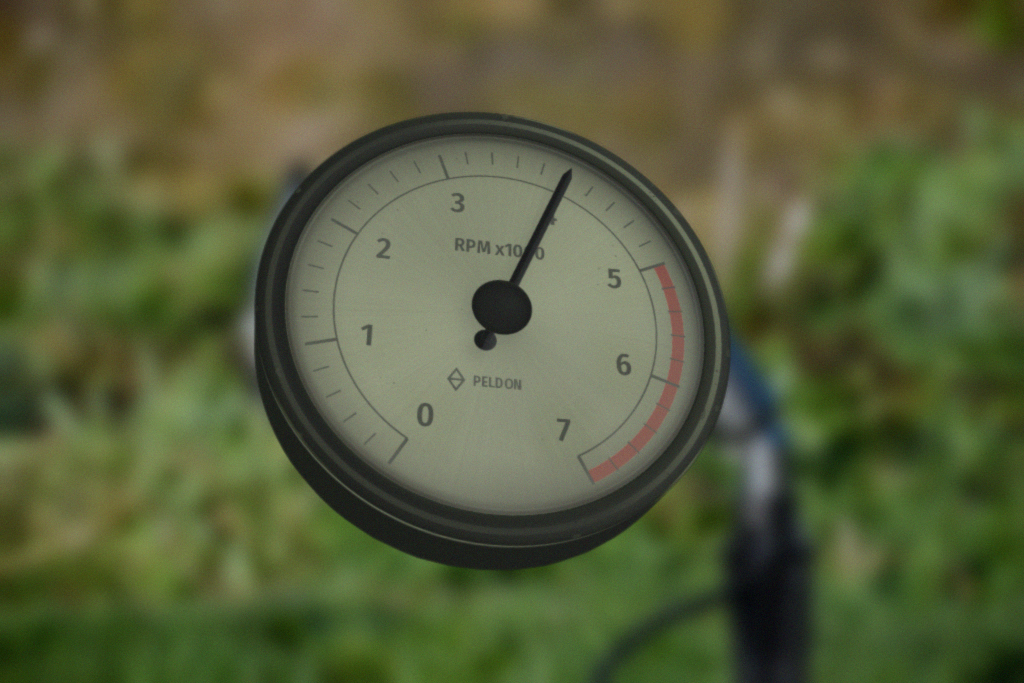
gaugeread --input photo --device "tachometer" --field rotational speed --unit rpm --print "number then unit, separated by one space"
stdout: 4000 rpm
